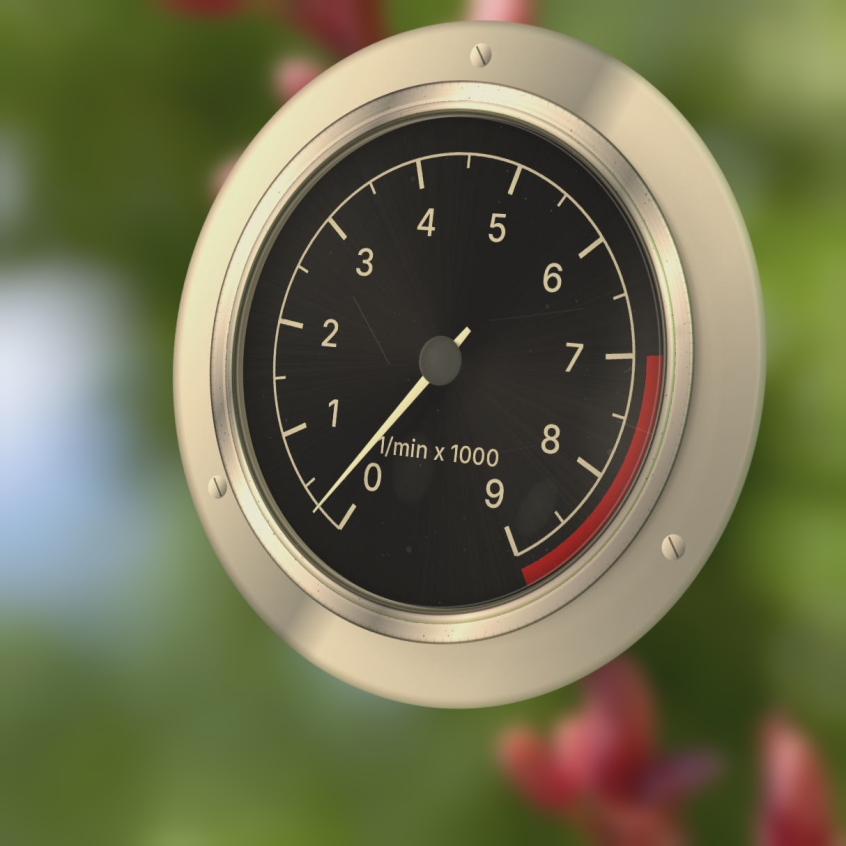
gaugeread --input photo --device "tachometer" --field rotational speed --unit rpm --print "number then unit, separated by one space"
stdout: 250 rpm
